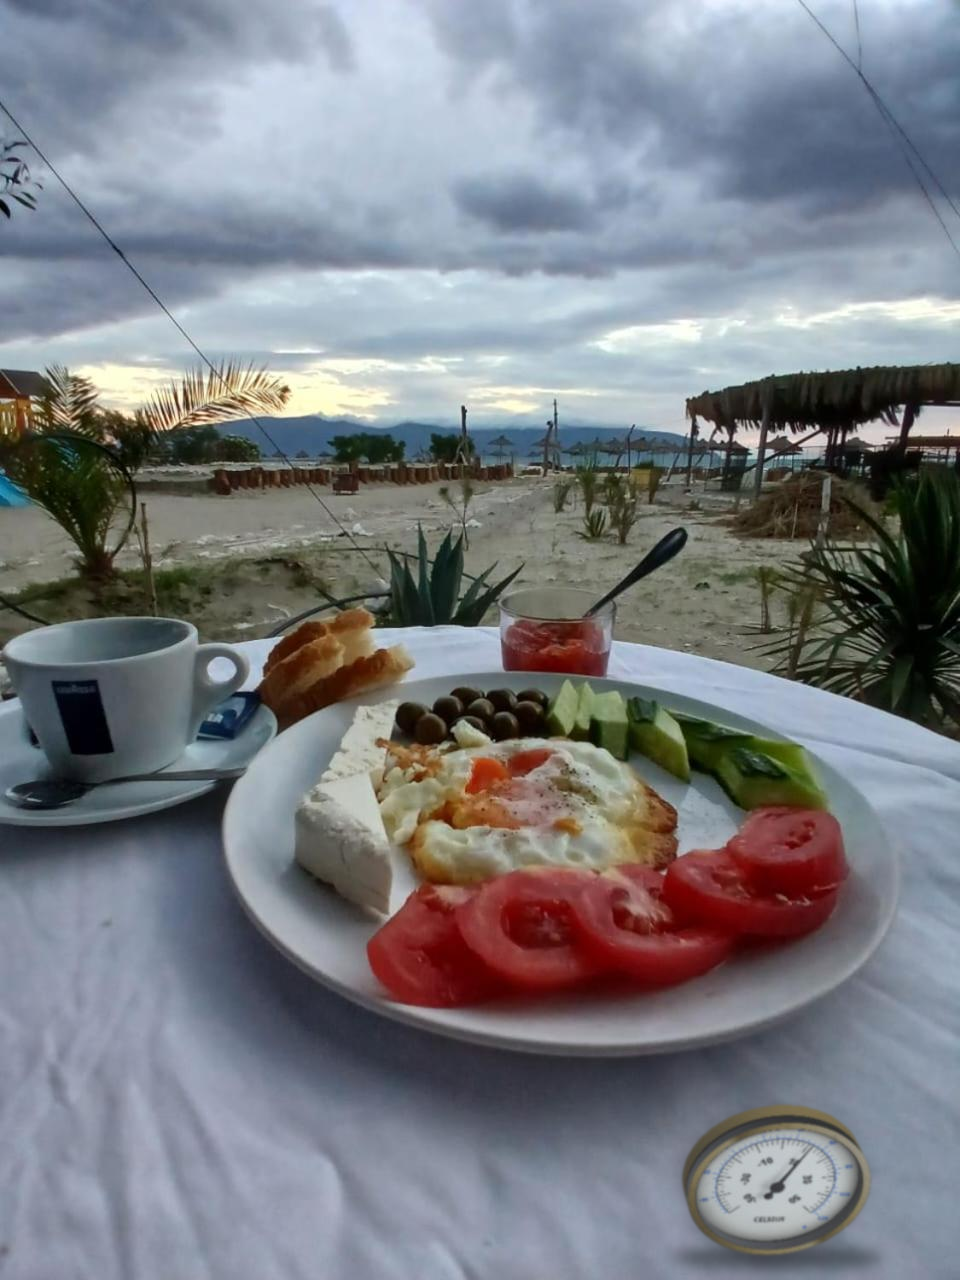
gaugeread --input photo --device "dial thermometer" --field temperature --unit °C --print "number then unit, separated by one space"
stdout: 10 °C
